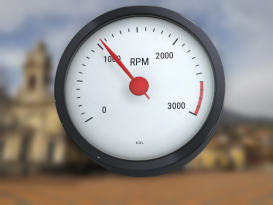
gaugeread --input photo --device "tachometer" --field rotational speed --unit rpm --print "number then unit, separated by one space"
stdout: 1050 rpm
